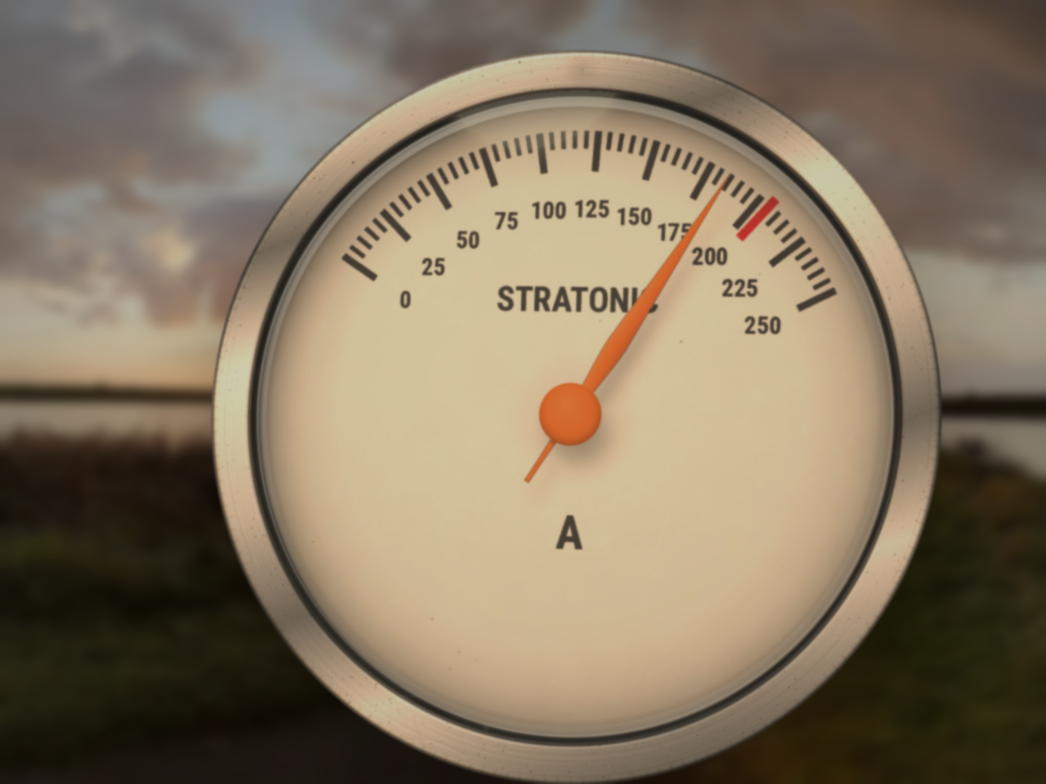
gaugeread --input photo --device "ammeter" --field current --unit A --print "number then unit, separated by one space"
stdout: 185 A
